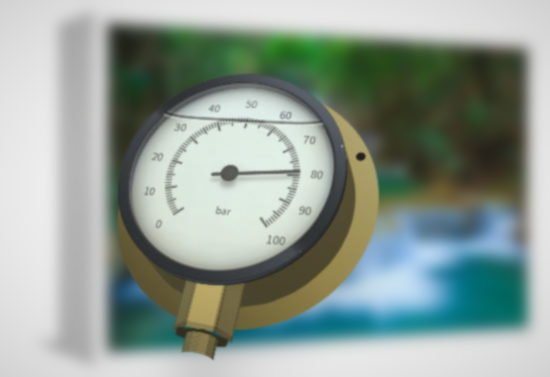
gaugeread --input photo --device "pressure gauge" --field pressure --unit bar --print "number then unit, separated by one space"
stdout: 80 bar
